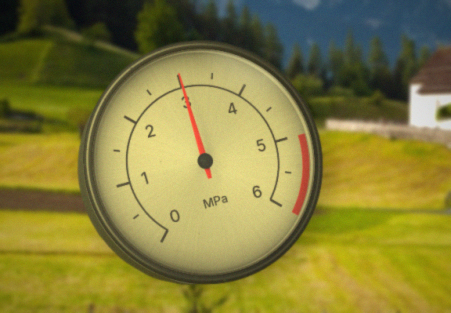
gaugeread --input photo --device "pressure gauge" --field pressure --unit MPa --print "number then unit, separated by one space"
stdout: 3 MPa
